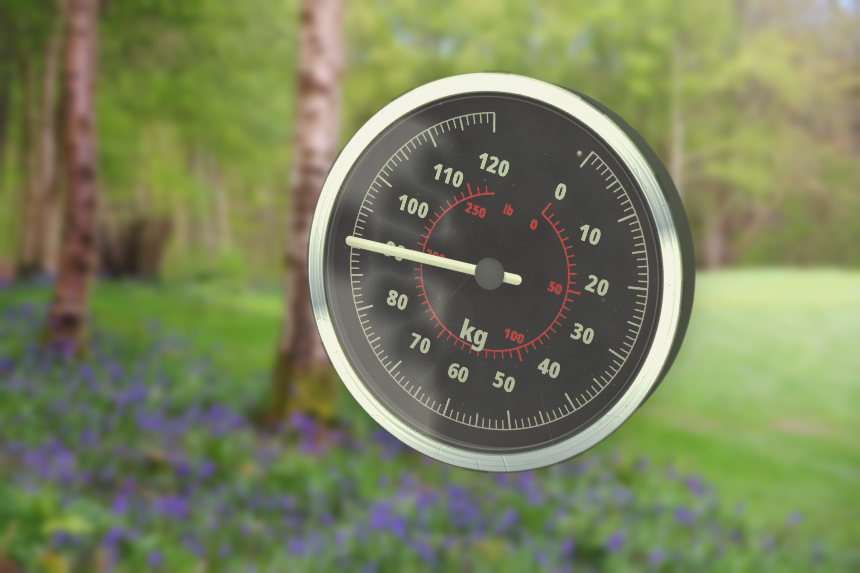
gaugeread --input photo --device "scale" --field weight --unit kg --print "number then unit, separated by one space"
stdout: 90 kg
